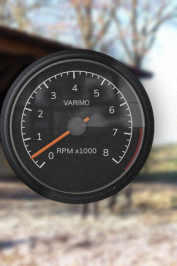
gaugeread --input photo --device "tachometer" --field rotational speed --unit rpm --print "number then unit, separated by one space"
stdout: 400 rpm
